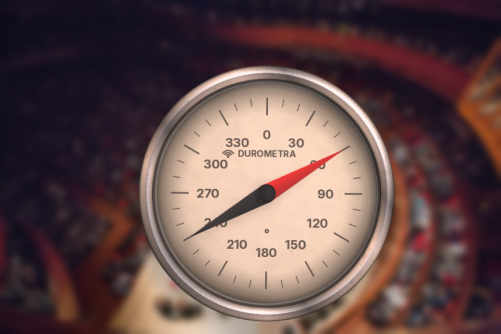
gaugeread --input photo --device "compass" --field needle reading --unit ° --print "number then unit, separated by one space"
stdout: 60 °
